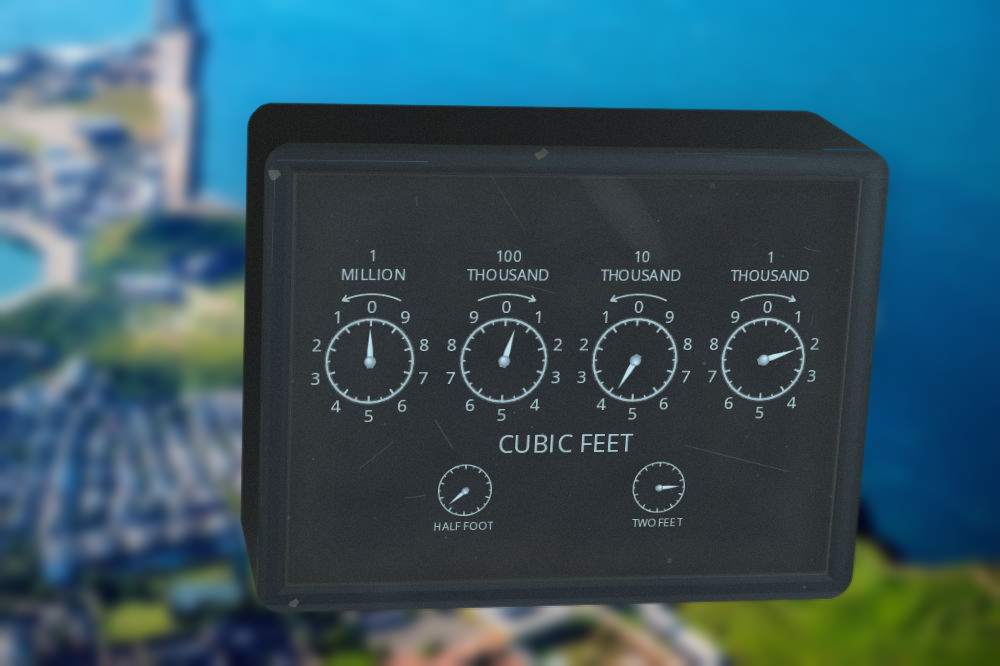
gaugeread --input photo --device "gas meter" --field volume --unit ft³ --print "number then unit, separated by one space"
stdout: 4200 ft³
